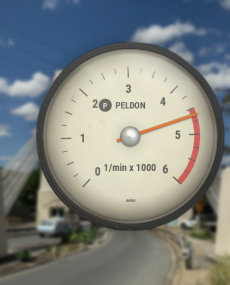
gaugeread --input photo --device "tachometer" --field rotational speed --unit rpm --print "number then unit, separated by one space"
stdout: 4625 rpm
